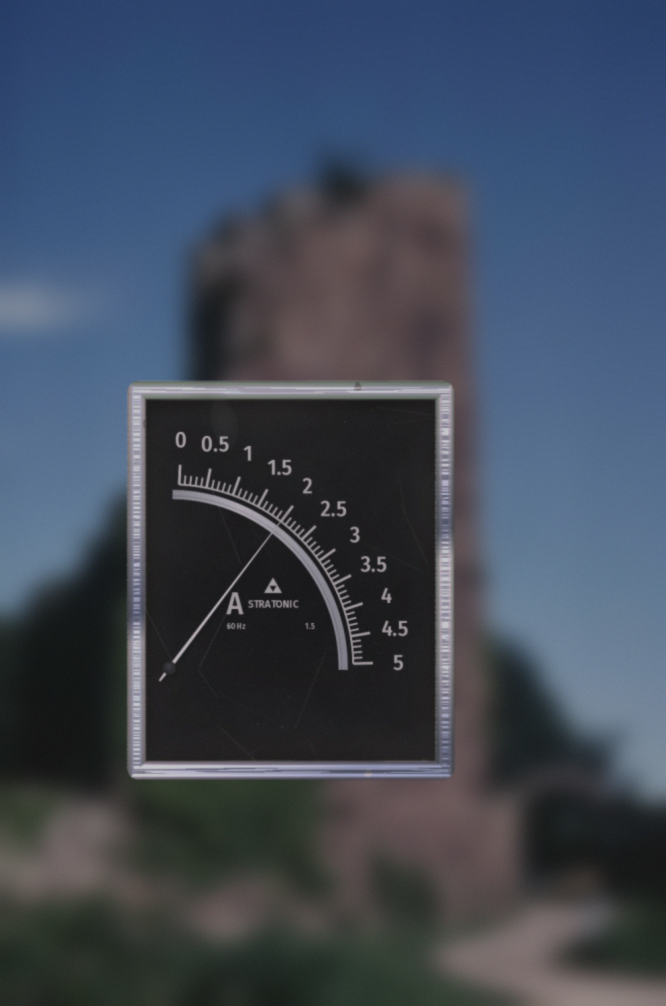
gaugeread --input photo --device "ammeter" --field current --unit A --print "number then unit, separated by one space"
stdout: 2 A
